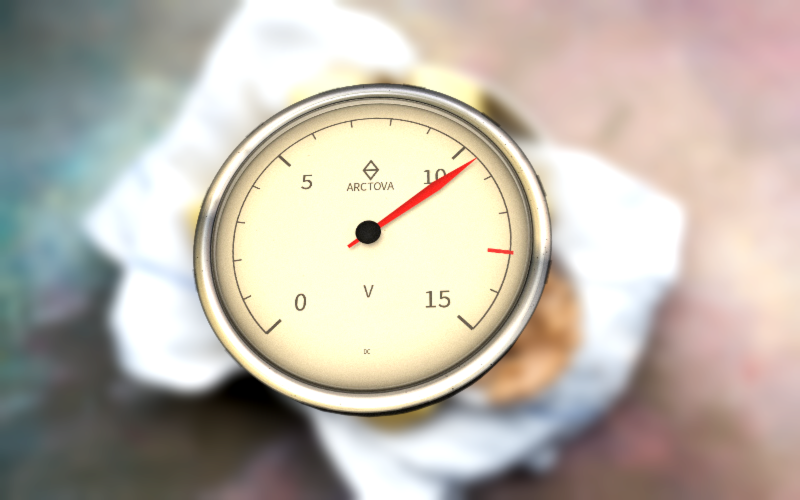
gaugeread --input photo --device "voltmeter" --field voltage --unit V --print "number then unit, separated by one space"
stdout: 10.5 V
